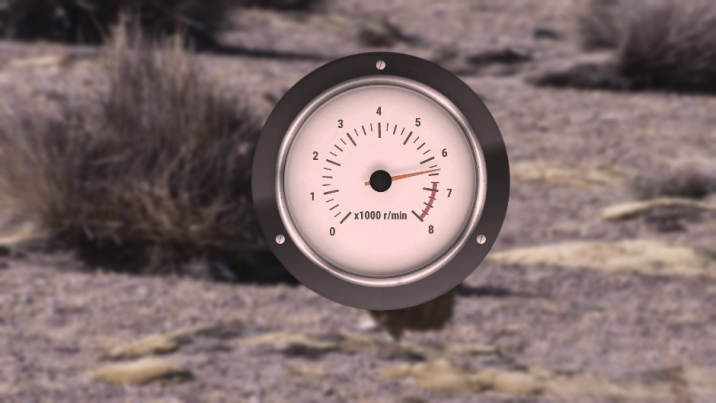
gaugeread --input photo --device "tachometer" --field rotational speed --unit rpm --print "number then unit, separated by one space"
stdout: 6375 rpm
